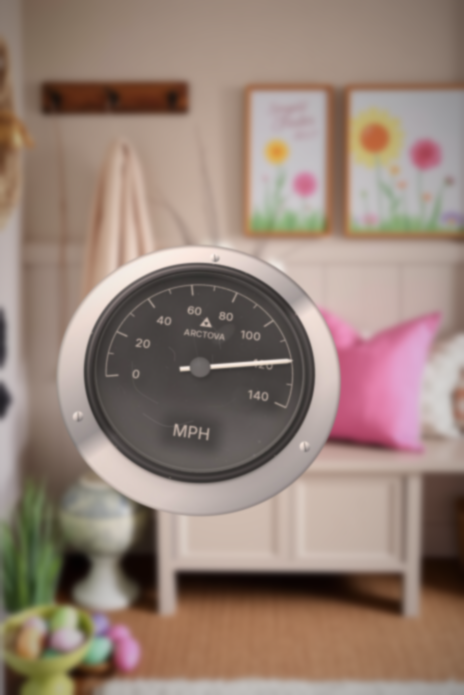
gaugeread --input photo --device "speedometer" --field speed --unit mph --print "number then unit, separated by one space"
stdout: 120 mph
